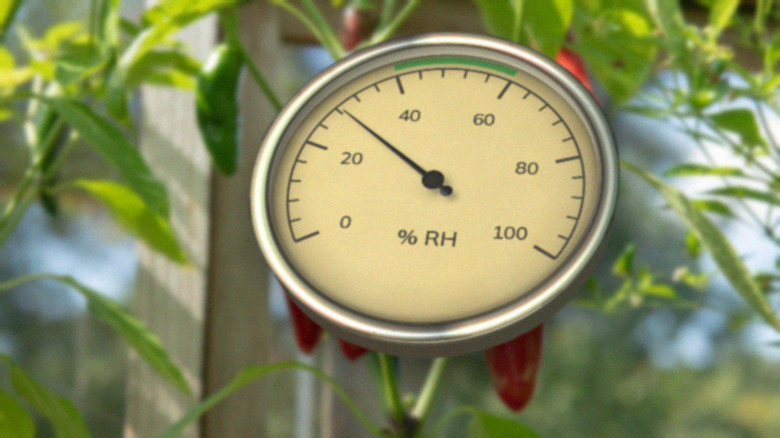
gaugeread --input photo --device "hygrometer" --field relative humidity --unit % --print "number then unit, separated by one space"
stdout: 28 %
